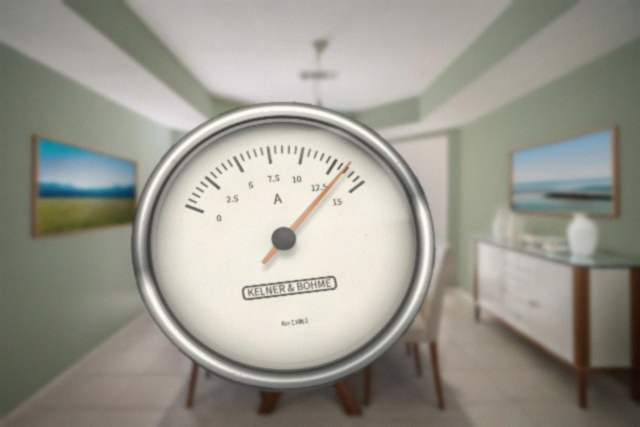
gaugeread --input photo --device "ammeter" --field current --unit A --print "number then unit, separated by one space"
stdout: 13.5 A
